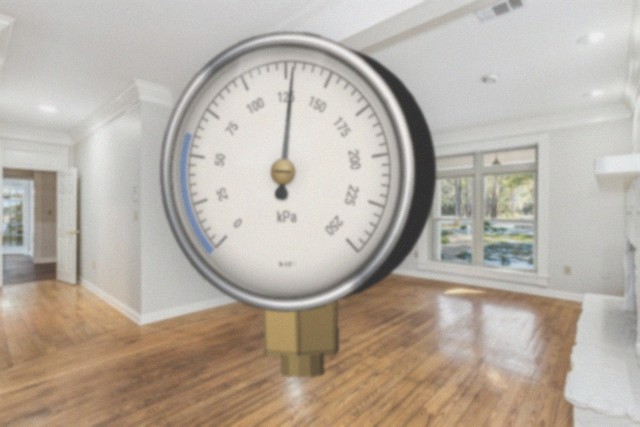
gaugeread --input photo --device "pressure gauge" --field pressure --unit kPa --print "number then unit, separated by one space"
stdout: 130 kPa
